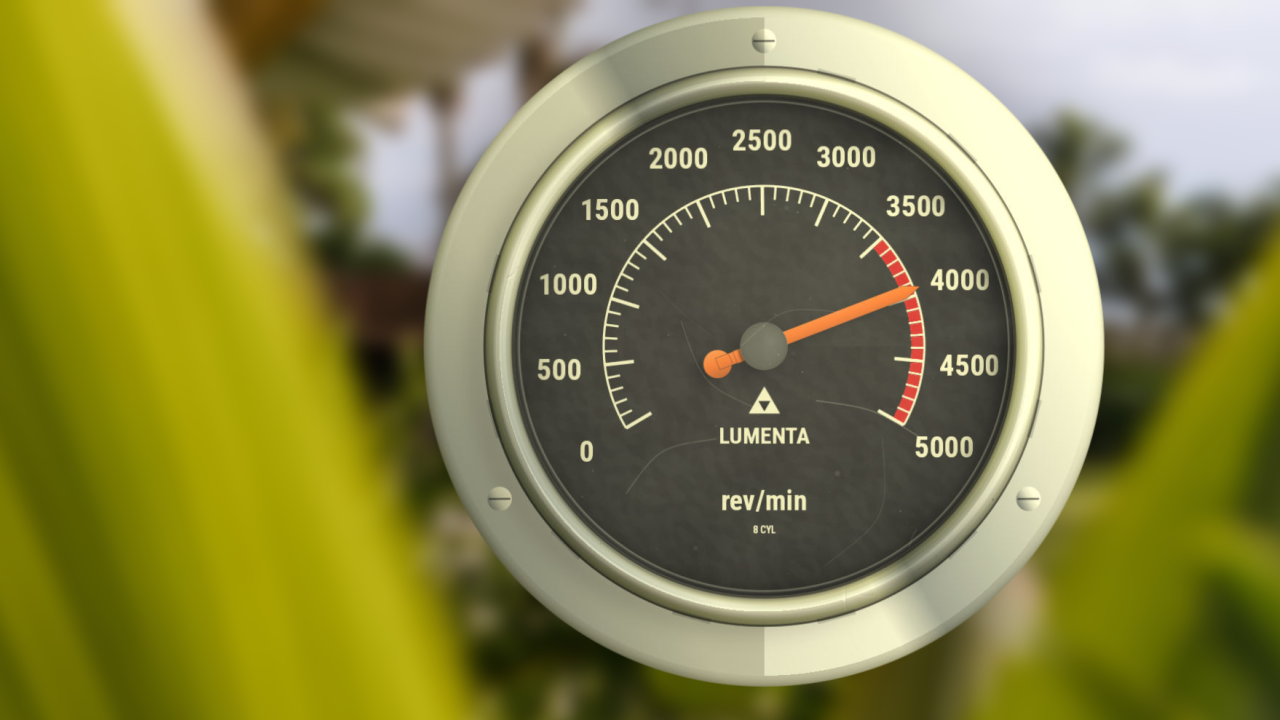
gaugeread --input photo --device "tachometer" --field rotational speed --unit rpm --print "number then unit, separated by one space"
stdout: 3950 rpm
